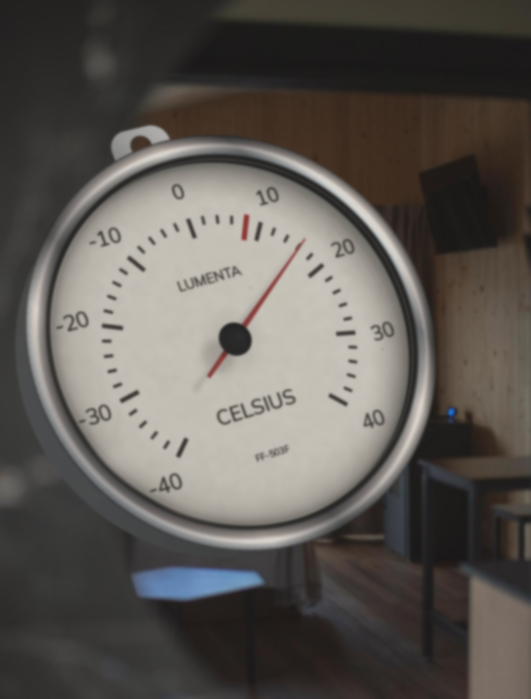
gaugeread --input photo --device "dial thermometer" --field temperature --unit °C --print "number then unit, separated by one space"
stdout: 16 °C
